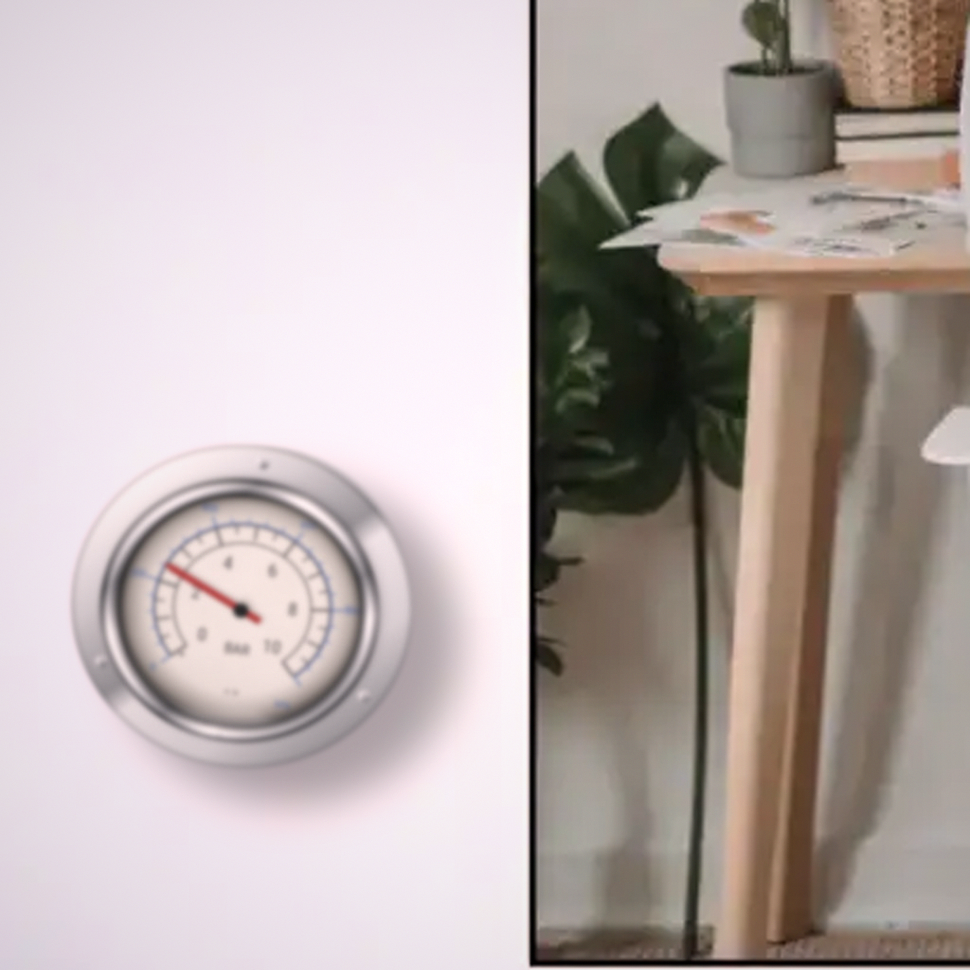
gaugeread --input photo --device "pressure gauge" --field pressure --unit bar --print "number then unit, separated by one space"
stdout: 2.5 bar
